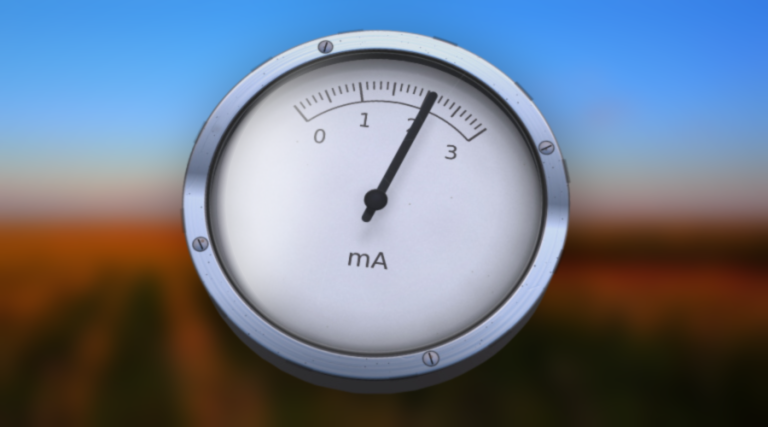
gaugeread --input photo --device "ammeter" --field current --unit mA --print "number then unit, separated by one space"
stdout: 2.1 mA
